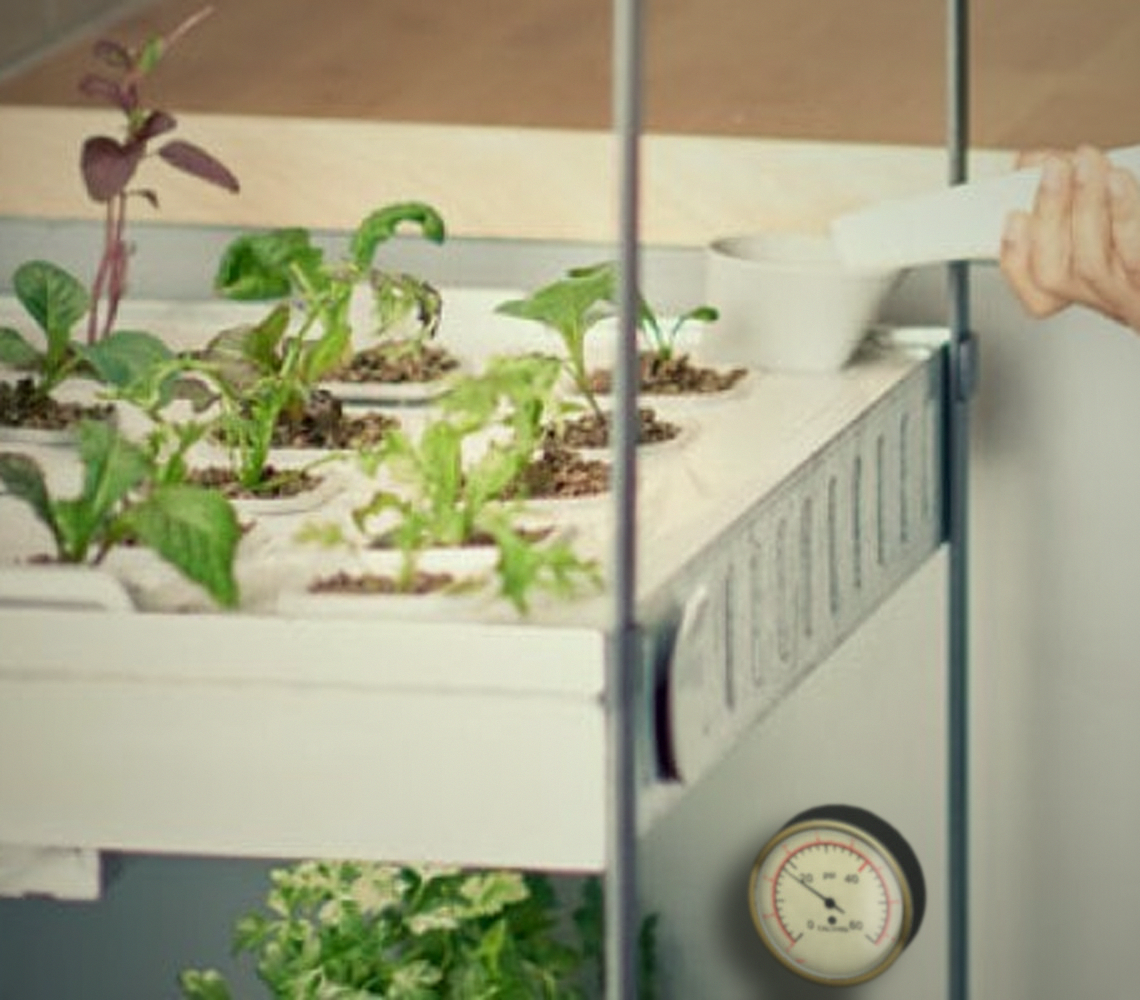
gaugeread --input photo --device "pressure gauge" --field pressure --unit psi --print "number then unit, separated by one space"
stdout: 18 psi
